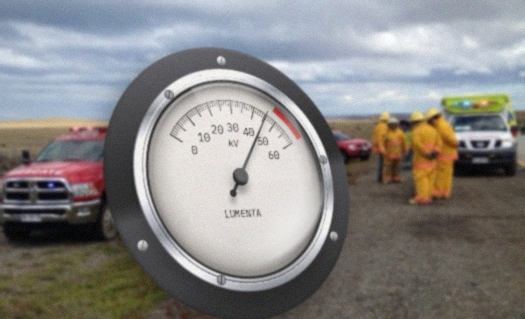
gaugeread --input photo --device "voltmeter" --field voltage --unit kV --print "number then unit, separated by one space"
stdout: 45 kV
